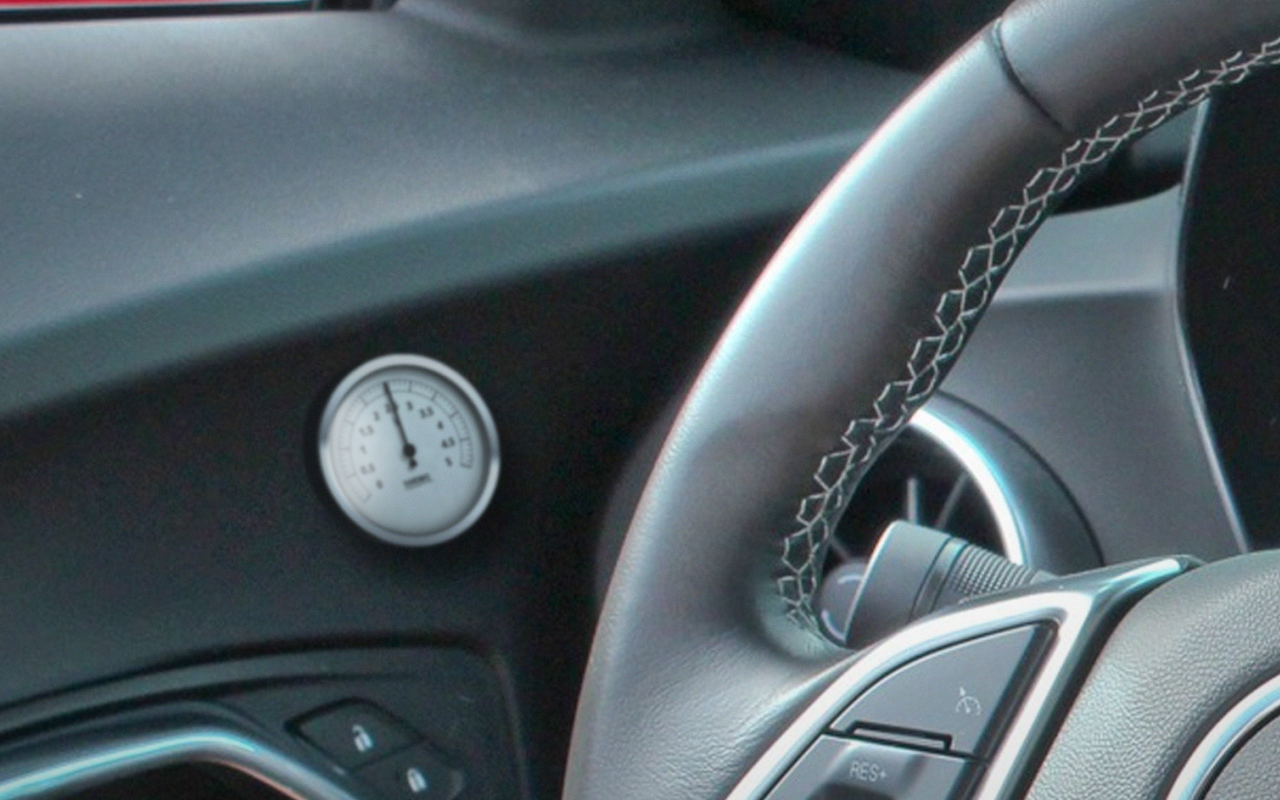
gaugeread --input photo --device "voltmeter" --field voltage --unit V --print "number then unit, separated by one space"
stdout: 2.5 V
